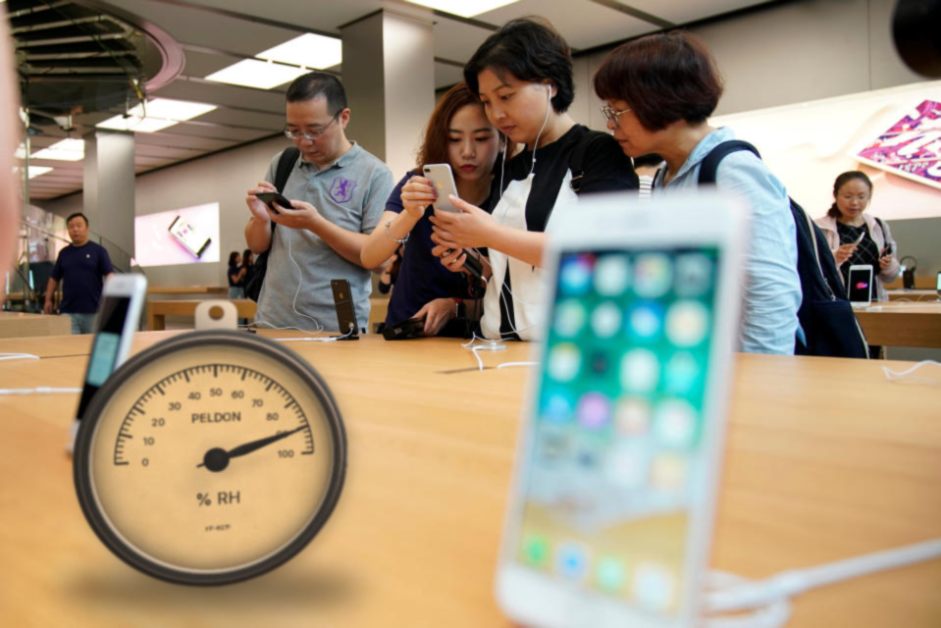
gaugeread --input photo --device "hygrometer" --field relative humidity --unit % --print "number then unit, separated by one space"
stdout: 90 %
